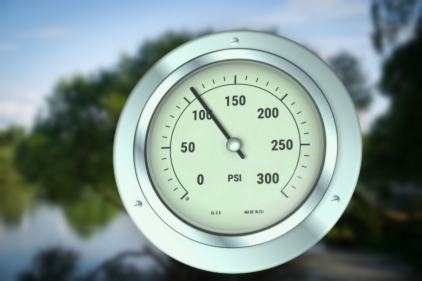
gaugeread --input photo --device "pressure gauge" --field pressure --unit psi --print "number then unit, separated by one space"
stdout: 110 psi
